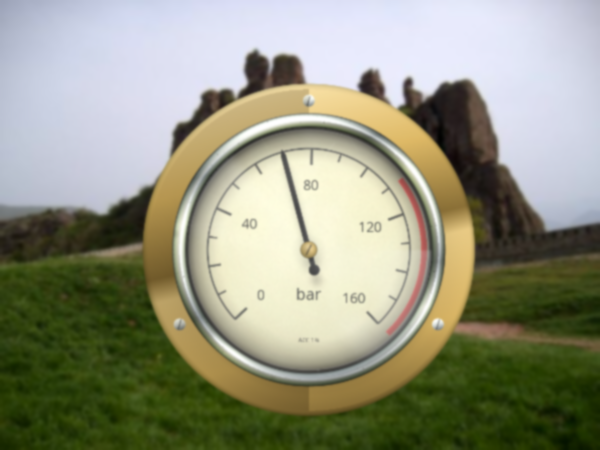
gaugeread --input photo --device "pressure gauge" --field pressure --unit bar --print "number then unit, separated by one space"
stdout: 70 bar
